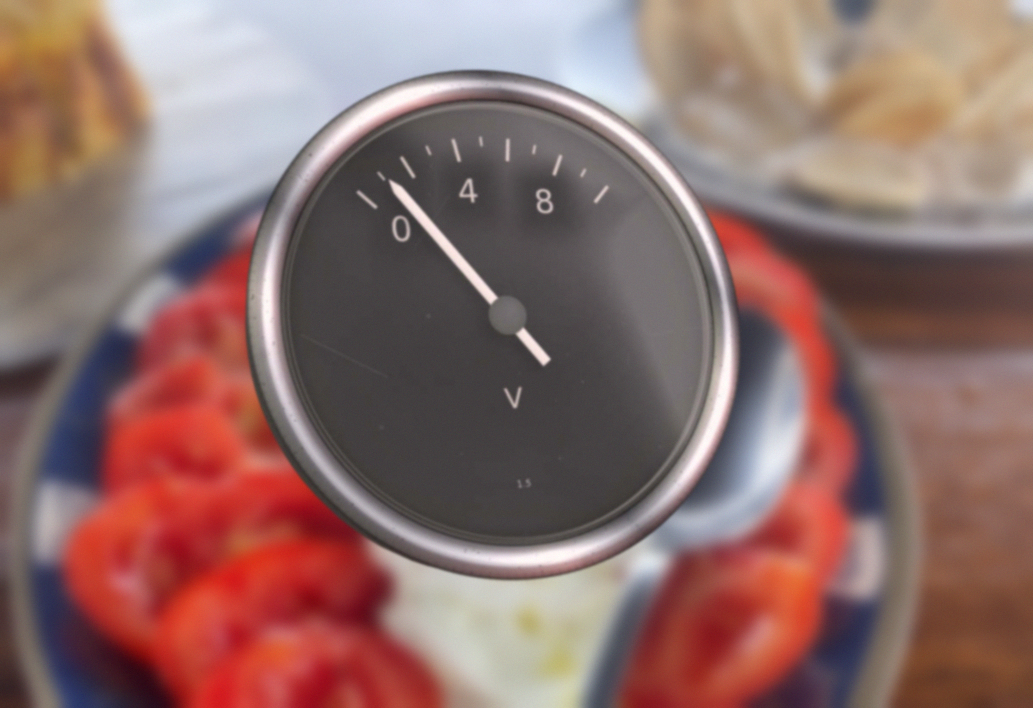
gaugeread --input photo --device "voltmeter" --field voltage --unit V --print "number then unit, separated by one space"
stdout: 1 V
